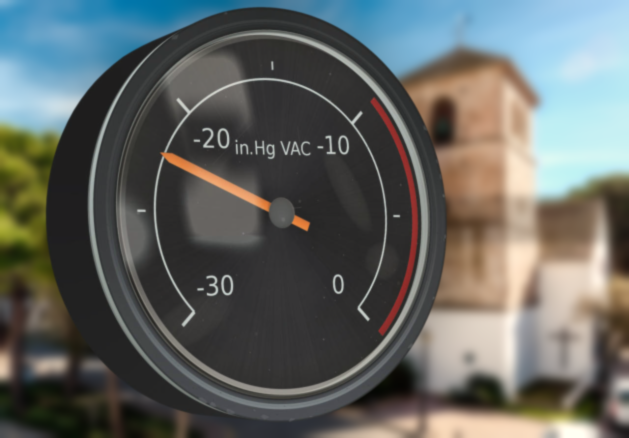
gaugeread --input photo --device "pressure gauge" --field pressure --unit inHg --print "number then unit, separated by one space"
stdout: -22.5 inHg
